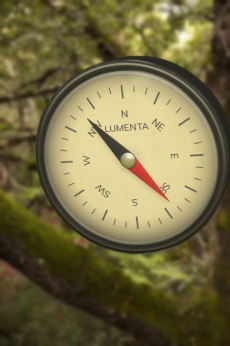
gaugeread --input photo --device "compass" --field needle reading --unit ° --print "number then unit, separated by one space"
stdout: 140 °
